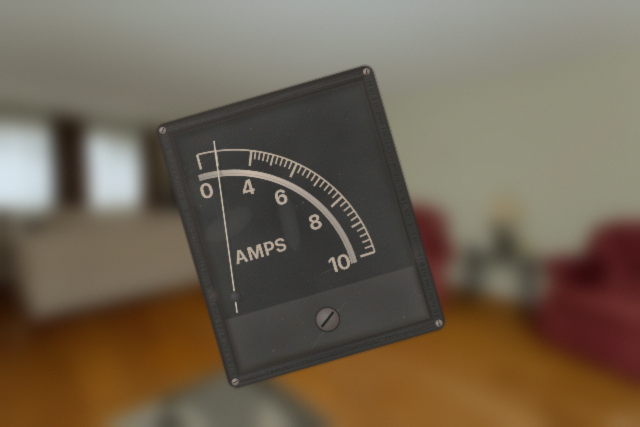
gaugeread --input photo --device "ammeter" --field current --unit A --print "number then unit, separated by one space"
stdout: 2 A
